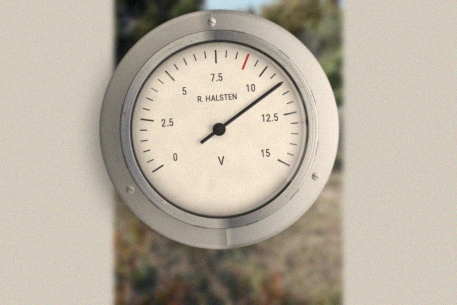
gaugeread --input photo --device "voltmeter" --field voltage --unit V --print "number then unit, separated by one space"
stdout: 11 V
